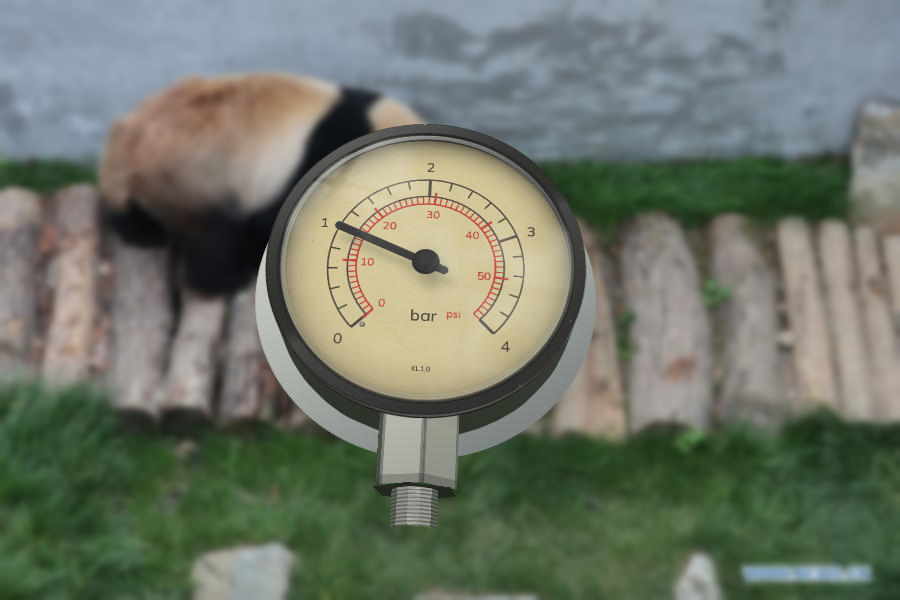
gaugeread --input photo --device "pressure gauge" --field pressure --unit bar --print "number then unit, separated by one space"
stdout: 1 bar
